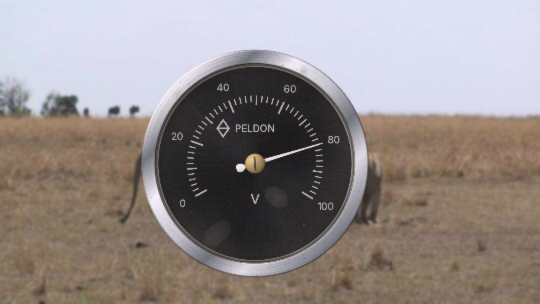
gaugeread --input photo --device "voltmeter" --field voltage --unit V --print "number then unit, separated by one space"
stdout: 80 V
